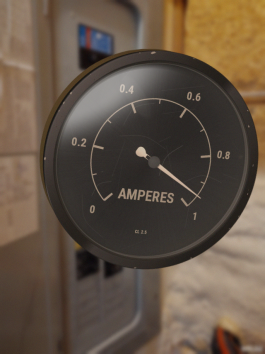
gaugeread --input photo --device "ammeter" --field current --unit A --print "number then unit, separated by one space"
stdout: 0.95 A
